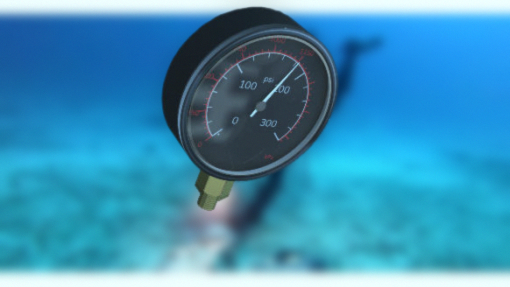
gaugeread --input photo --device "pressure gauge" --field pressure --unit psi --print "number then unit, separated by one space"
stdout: 180 psi
